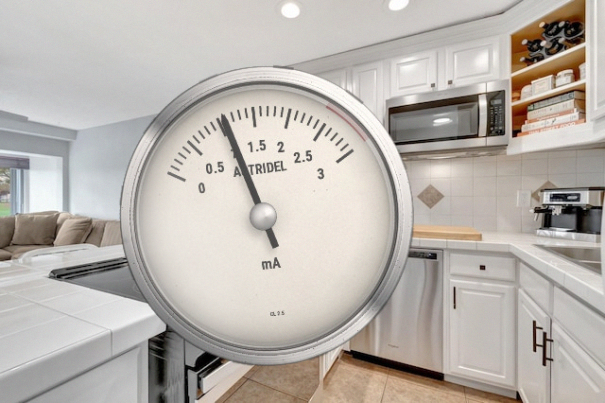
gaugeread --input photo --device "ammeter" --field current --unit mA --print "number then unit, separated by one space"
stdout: 1.1 mA
